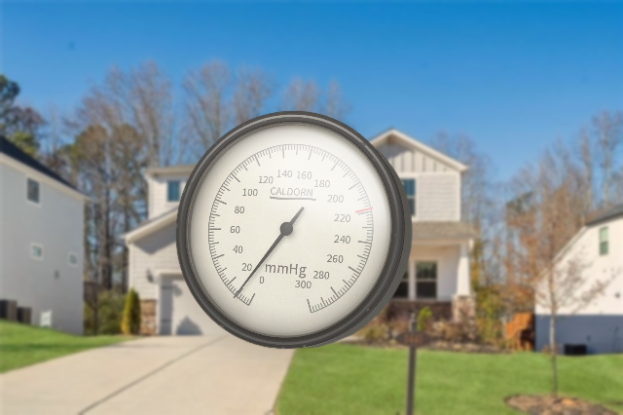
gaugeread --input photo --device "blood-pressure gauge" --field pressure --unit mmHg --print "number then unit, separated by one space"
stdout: 10 mmHg
